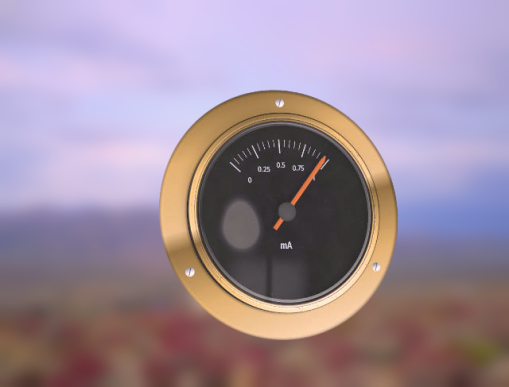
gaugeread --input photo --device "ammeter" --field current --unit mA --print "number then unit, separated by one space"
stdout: 0.95 mA
